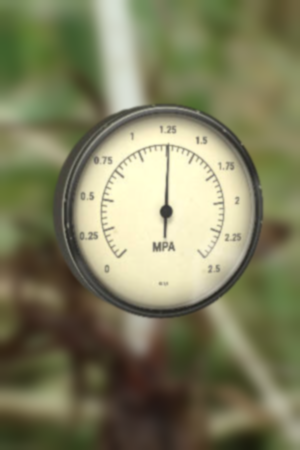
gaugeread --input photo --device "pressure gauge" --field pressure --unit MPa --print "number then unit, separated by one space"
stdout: 1.25 MPa
